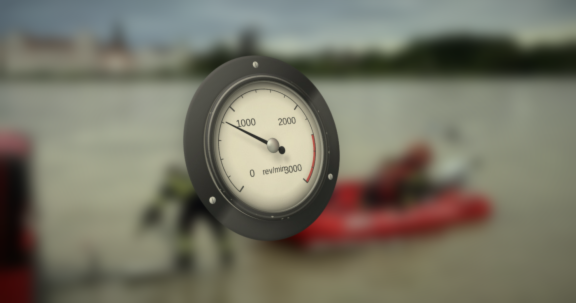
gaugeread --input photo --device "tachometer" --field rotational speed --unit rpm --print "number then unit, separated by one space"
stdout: 800 rpm
